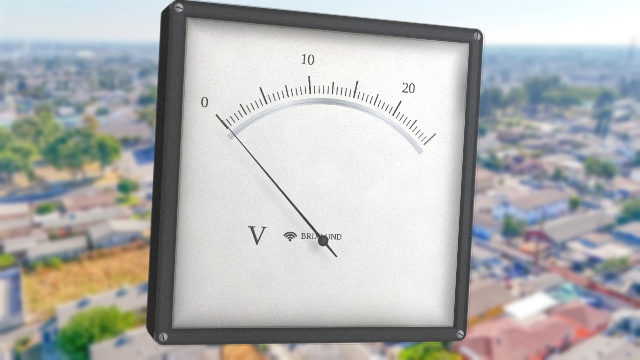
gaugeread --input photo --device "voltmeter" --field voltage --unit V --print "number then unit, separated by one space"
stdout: 0 V
